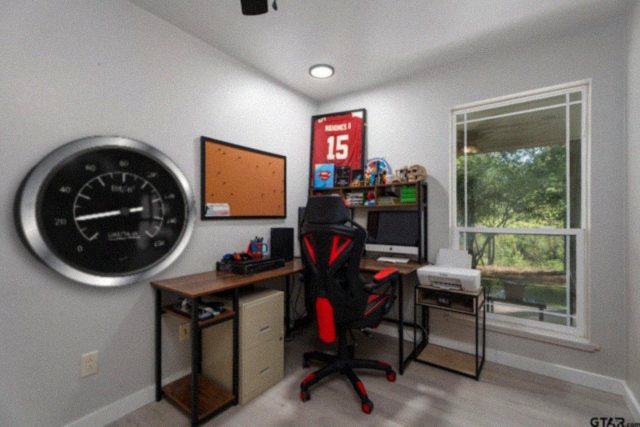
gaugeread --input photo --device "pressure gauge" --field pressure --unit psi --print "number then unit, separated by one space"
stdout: 20 psi
